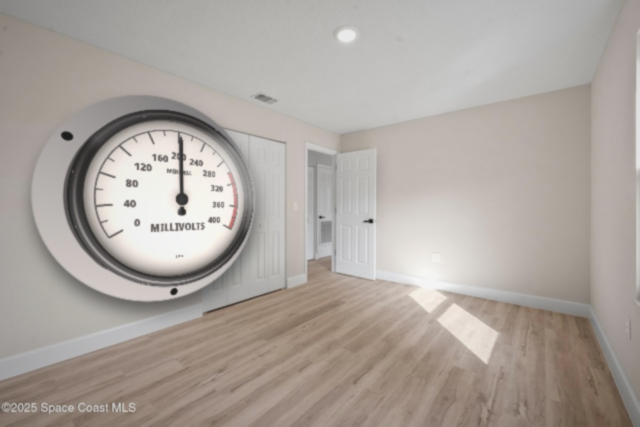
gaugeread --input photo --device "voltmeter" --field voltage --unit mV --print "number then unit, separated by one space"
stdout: 200 mV
